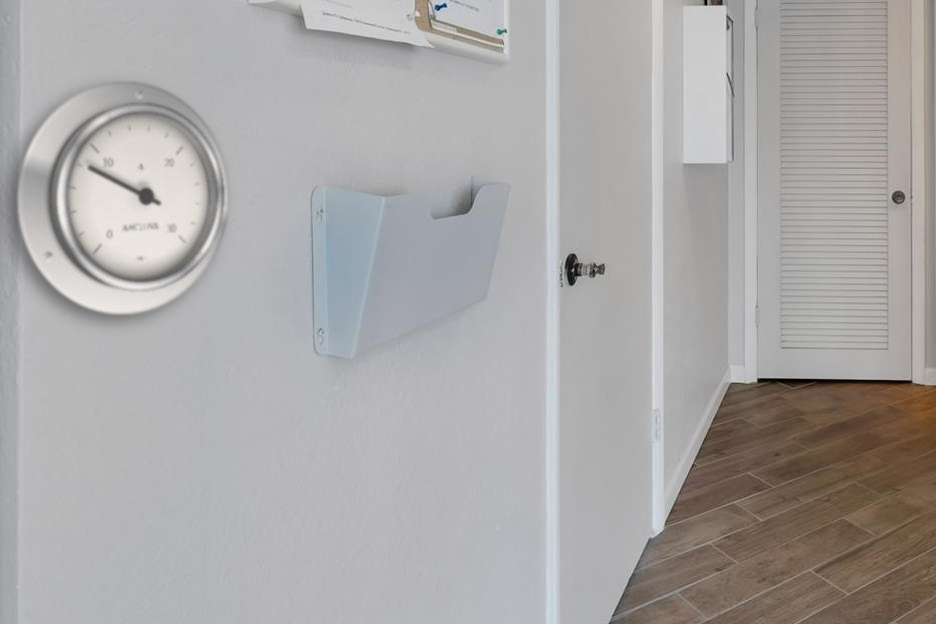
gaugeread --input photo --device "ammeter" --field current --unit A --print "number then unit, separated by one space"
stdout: 8 A
